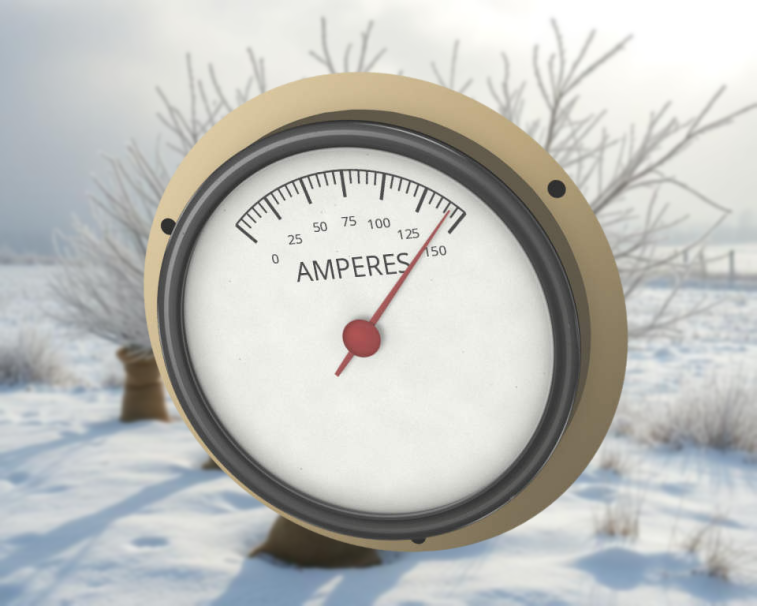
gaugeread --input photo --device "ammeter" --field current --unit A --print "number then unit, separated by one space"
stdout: 142.5 A
